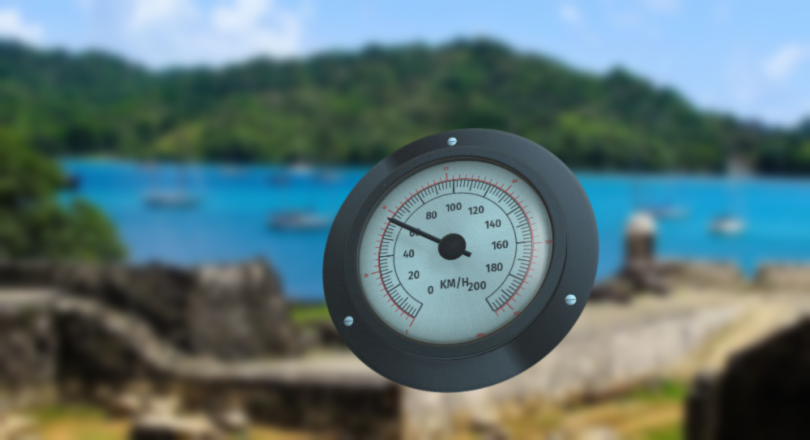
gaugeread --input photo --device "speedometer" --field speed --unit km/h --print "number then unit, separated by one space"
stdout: 60 km/h
